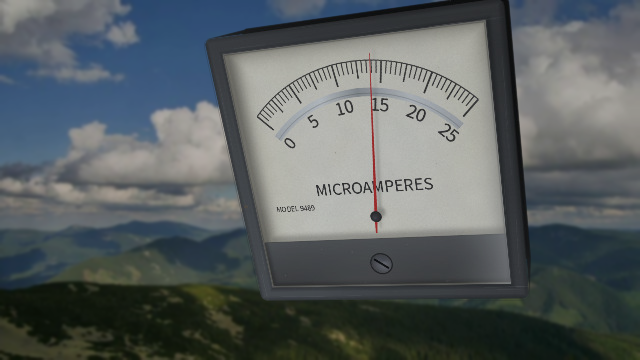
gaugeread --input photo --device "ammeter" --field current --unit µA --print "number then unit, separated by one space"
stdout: 14 µA
